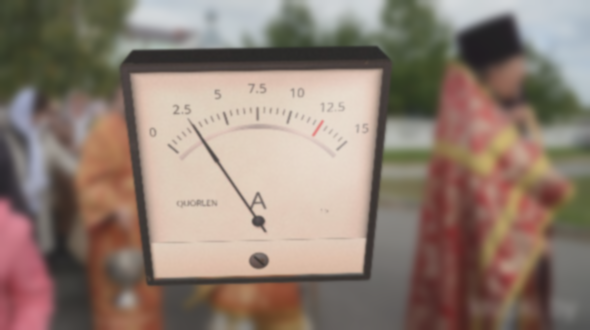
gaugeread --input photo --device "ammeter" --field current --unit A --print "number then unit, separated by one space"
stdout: 2.5 A
